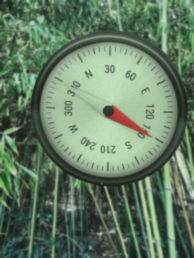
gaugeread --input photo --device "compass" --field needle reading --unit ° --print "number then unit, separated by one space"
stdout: 150 °
